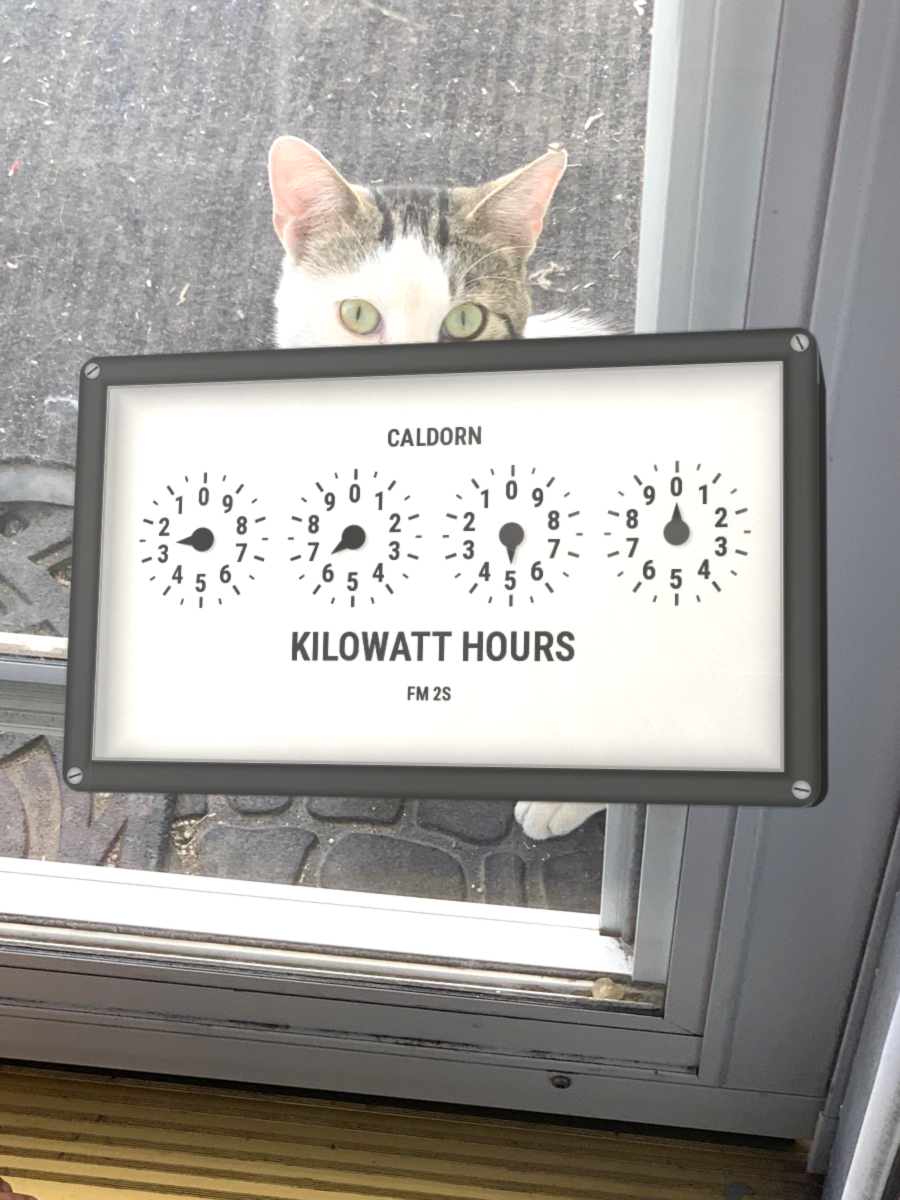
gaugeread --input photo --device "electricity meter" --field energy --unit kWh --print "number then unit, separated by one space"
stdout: 2650 kWh
